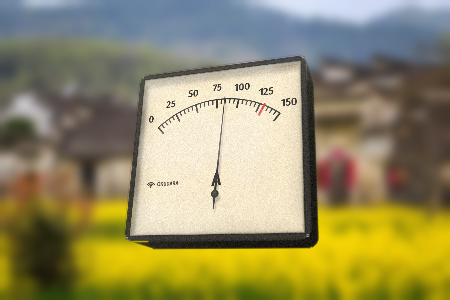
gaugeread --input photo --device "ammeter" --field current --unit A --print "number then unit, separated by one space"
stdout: 85 A
